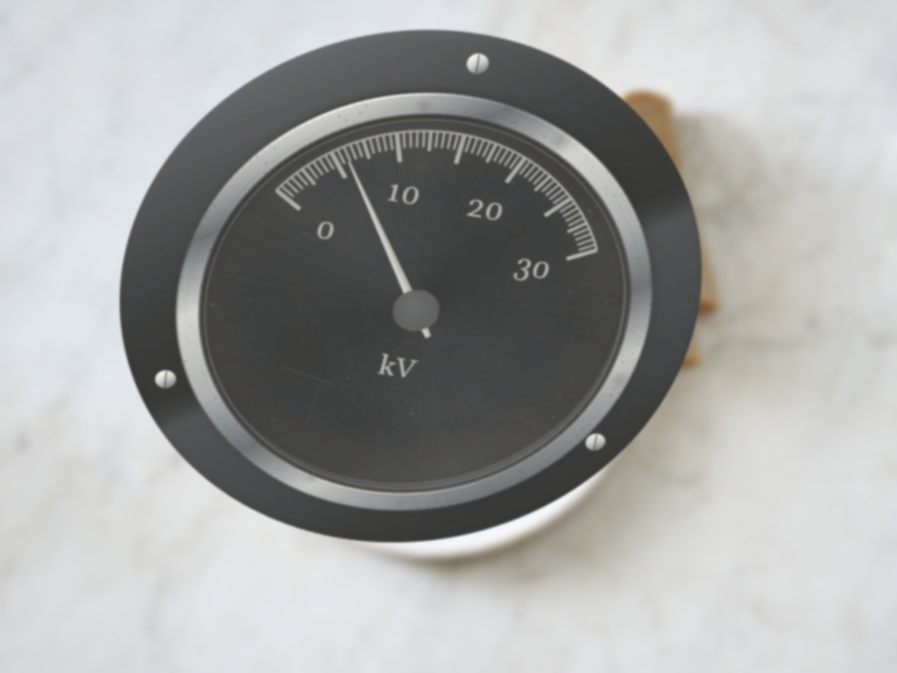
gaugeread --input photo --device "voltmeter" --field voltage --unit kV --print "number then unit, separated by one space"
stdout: 6 kV
